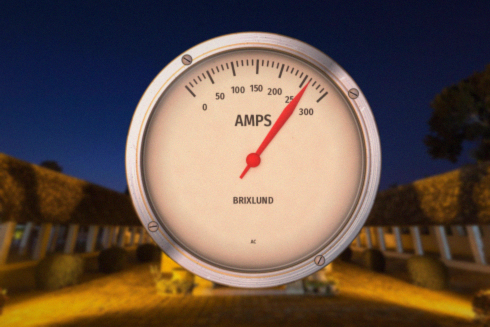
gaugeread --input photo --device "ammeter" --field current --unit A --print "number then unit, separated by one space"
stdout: 260 A
